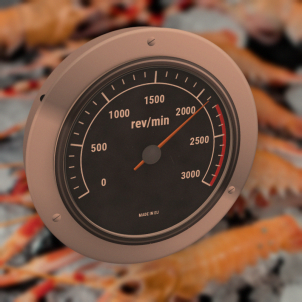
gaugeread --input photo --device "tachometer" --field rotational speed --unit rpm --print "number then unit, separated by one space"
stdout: 2100 rpm
